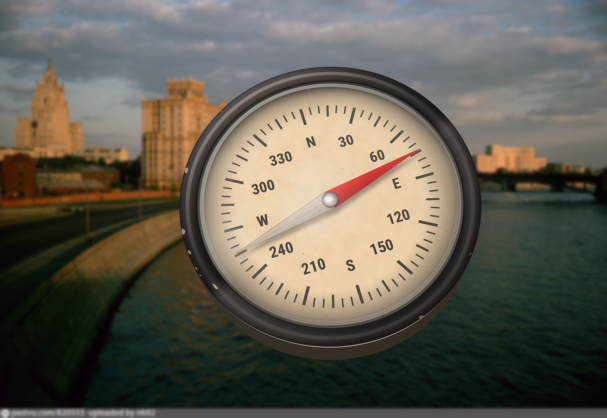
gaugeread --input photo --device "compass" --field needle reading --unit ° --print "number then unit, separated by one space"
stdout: 75 °
